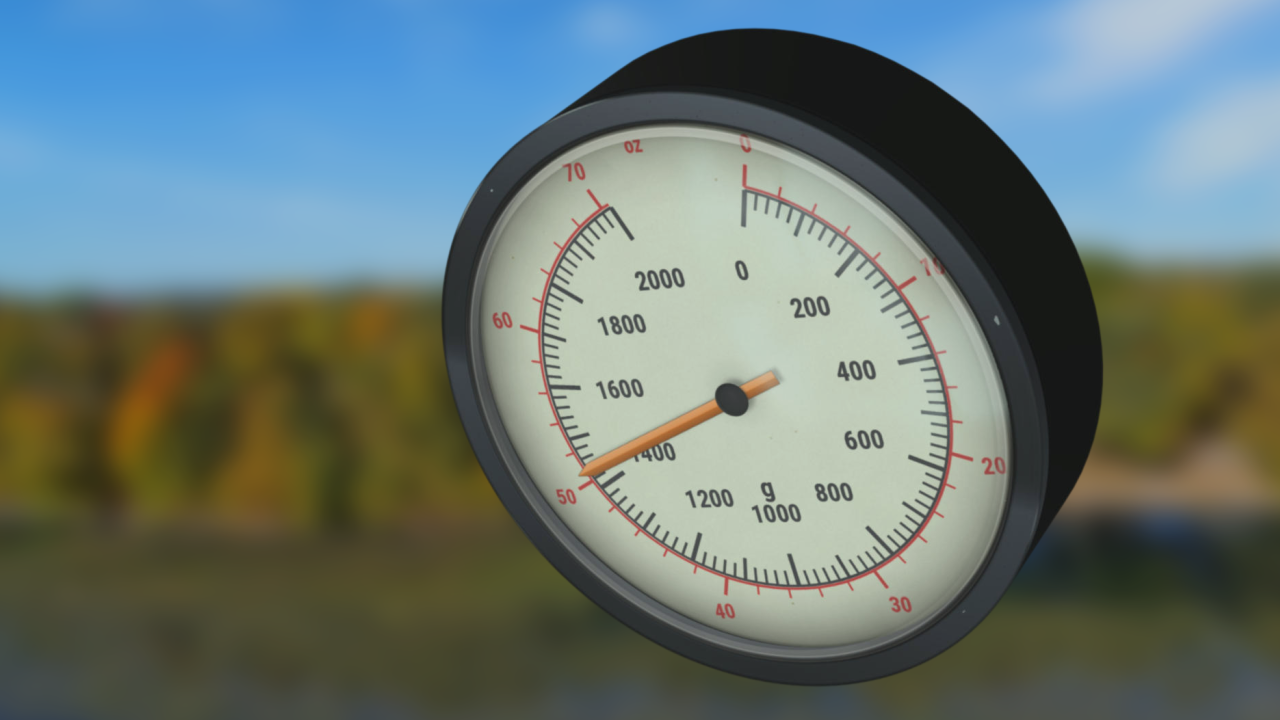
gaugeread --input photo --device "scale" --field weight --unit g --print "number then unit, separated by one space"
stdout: 1440 g
